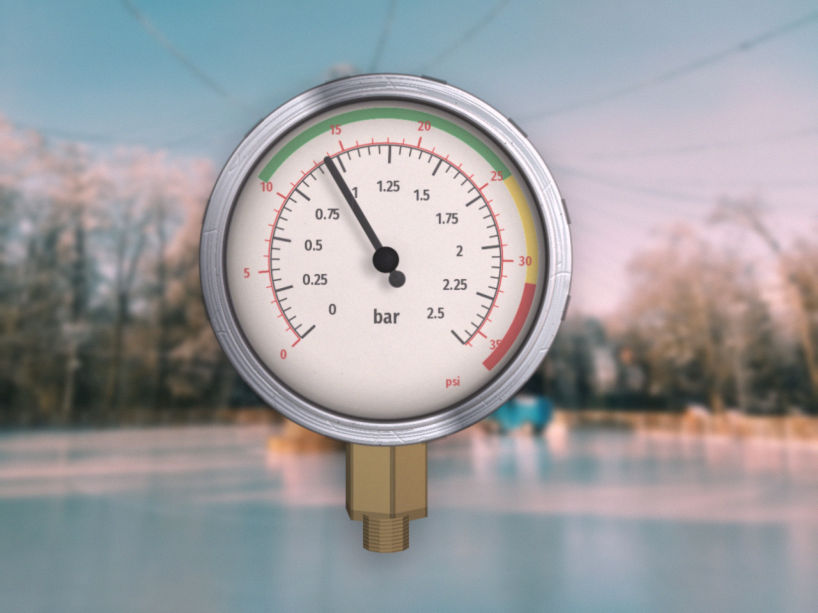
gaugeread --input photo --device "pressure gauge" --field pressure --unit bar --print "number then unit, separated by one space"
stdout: 0.95 bar
